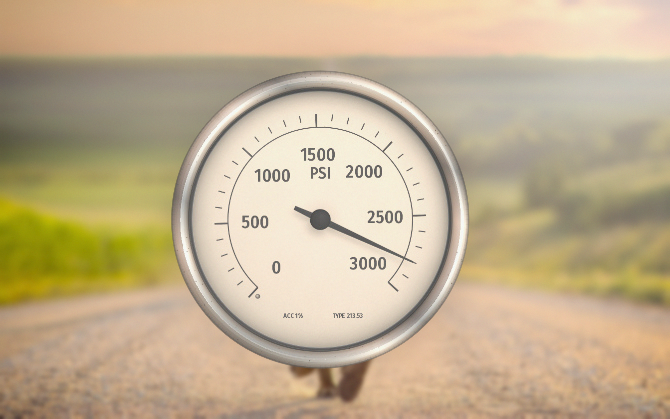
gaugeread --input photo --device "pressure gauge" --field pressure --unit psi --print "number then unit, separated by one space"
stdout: 2800 psi
